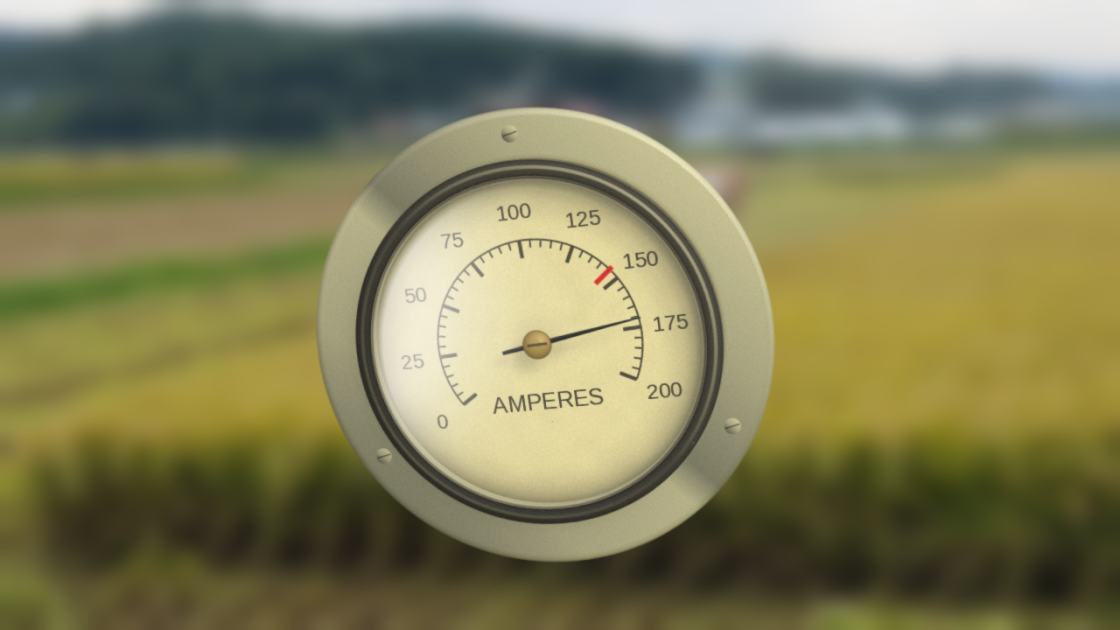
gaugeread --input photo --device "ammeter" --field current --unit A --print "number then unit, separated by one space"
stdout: 170 A
